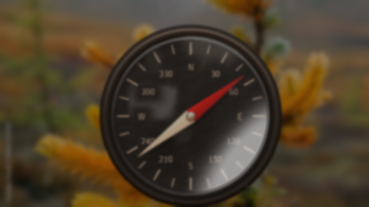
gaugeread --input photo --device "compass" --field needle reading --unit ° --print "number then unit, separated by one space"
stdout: 52.5 °
